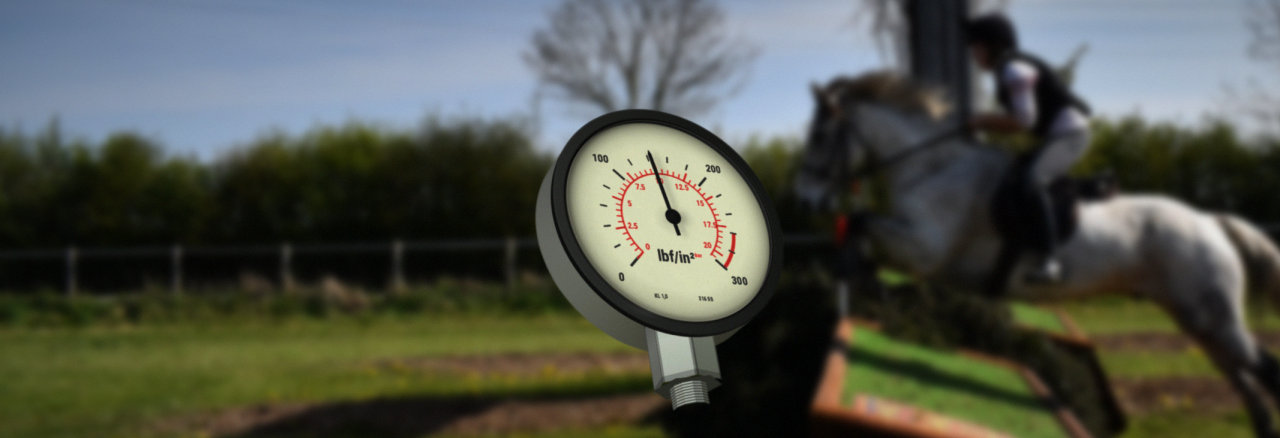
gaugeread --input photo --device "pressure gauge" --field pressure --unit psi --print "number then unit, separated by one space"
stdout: 140 psi
